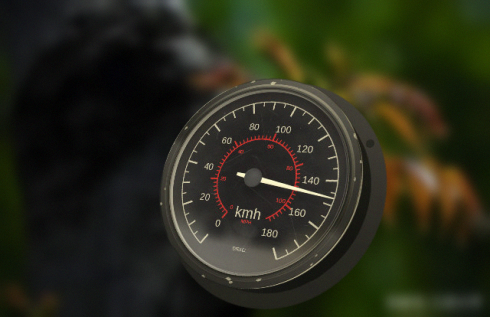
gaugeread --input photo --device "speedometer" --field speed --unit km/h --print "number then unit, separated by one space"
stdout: 147.5 km/h
